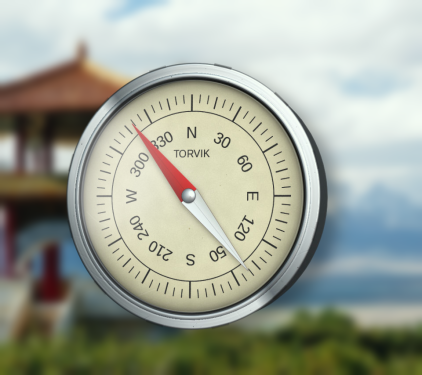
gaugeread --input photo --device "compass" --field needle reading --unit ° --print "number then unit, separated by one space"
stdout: 320 °
